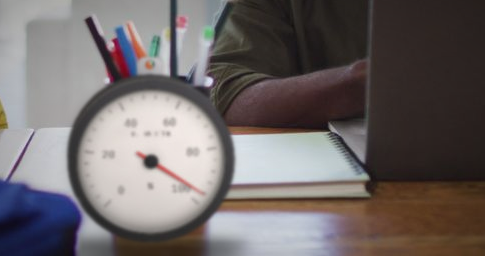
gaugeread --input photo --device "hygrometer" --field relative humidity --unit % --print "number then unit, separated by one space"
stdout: 96 %
